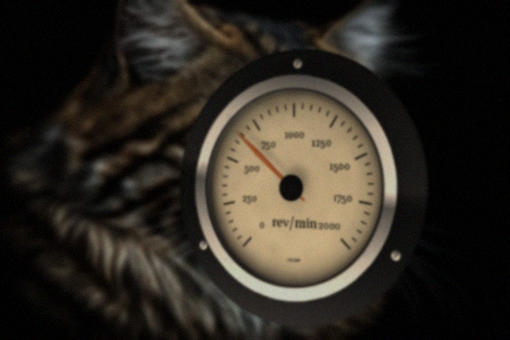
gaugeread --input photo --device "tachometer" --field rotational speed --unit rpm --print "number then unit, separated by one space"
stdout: 650 rpm
